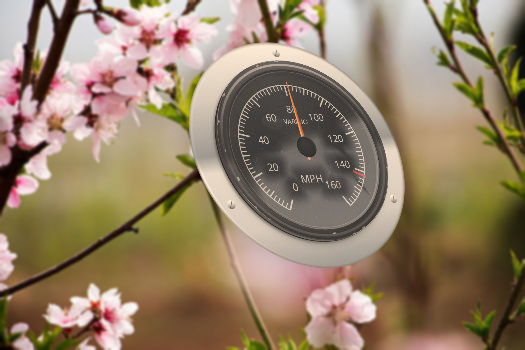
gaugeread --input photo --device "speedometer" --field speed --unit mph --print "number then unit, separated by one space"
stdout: 80 mph
